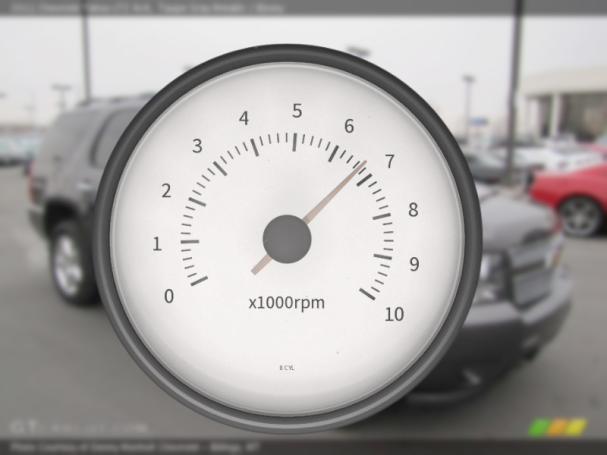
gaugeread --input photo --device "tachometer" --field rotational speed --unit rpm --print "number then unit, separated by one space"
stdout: 6700 rpm
